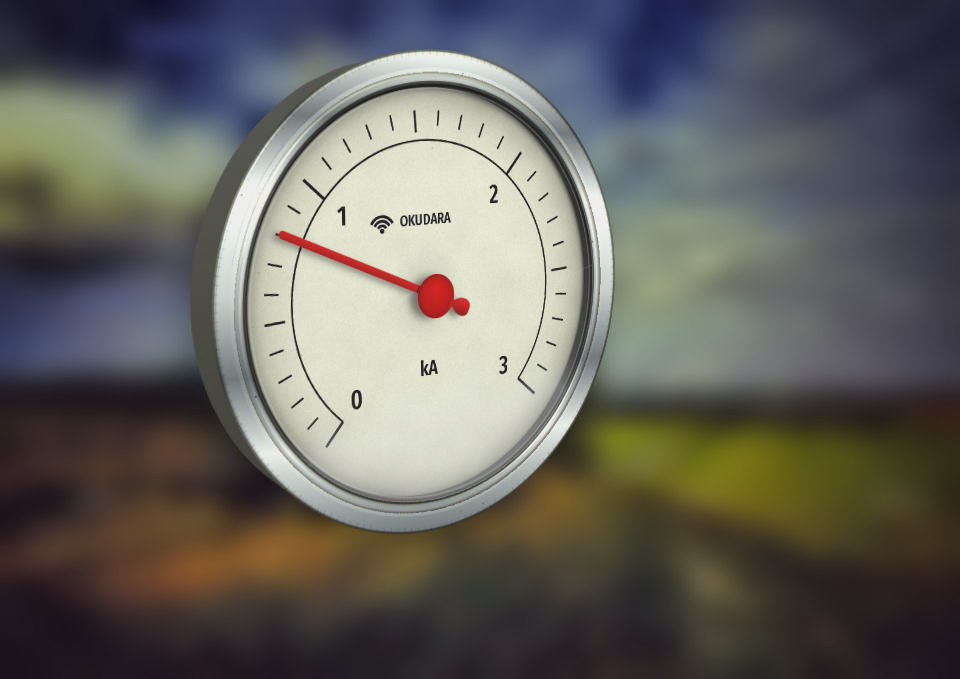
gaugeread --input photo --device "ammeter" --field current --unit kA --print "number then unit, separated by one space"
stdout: 0.8 kA
